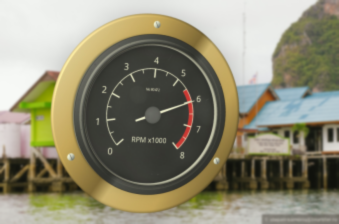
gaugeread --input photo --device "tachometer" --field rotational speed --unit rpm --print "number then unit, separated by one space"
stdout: 6000 rpm
